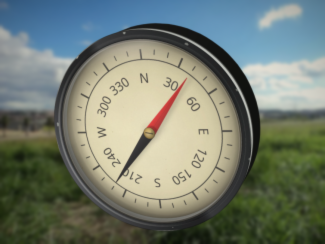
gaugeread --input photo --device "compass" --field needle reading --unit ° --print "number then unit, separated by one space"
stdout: 40 °
